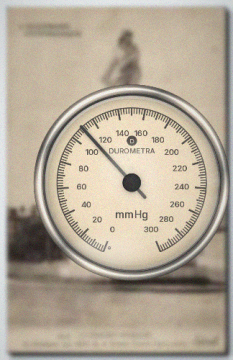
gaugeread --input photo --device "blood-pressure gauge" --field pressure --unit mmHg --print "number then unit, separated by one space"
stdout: 110 mmHg
